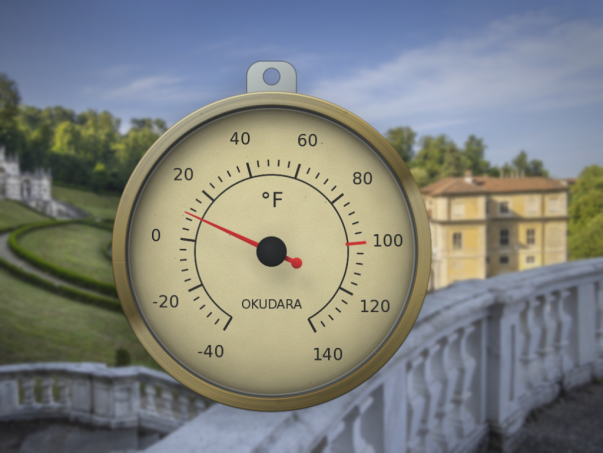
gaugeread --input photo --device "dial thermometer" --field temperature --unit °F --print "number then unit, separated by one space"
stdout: 10 °F
